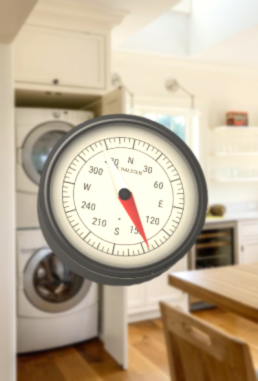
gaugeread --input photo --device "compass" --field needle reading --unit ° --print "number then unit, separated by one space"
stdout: 145 °
